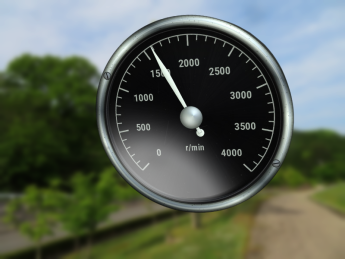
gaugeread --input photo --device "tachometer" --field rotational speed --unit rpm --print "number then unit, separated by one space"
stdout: 1600 rpm
